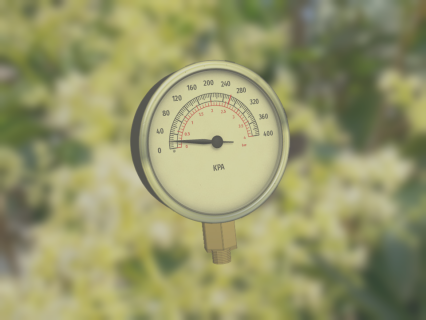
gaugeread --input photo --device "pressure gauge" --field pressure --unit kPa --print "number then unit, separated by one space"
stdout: 20 kPa
